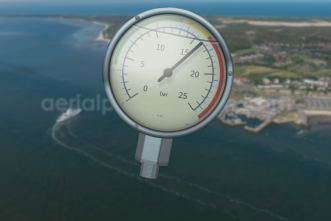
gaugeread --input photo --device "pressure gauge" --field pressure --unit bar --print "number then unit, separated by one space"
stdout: 16 bar
